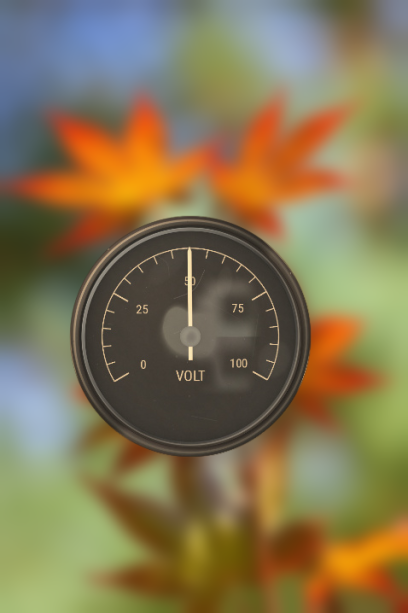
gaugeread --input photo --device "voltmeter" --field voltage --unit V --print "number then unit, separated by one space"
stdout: 50 V
